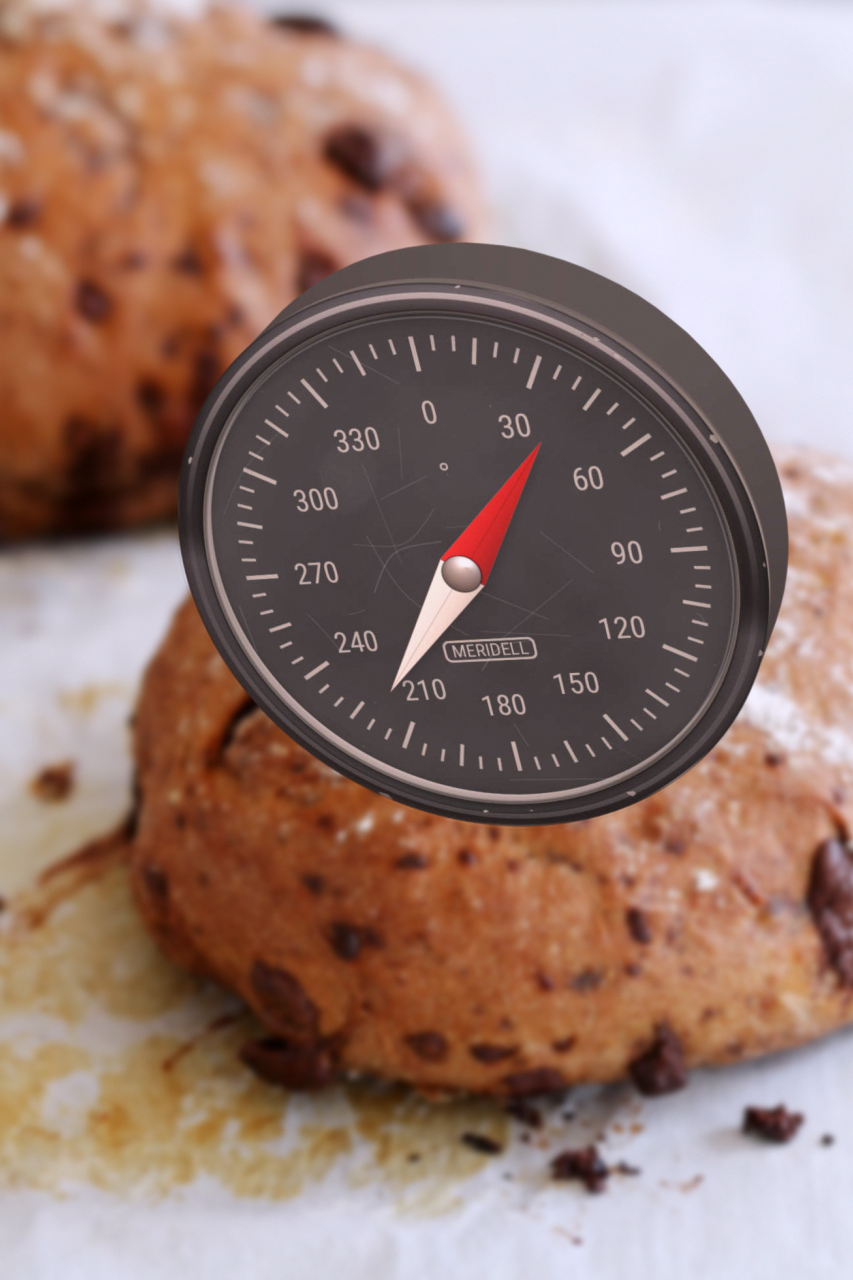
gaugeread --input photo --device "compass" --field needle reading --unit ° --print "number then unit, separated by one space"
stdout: 40 °
